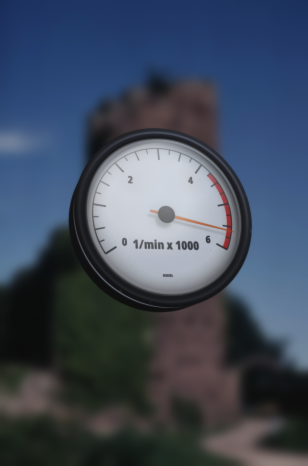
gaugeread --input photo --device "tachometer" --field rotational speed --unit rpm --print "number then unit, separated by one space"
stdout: 5625 rpm
